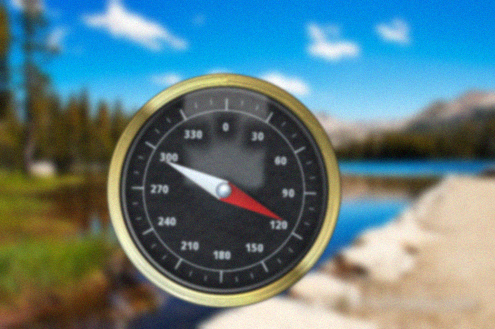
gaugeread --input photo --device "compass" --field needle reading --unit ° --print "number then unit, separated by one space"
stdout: 115 °
